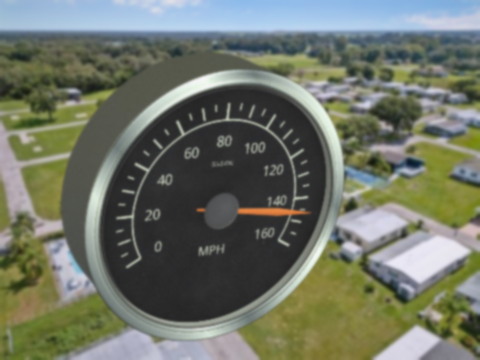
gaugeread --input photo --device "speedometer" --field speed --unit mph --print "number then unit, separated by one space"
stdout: 145 mph
